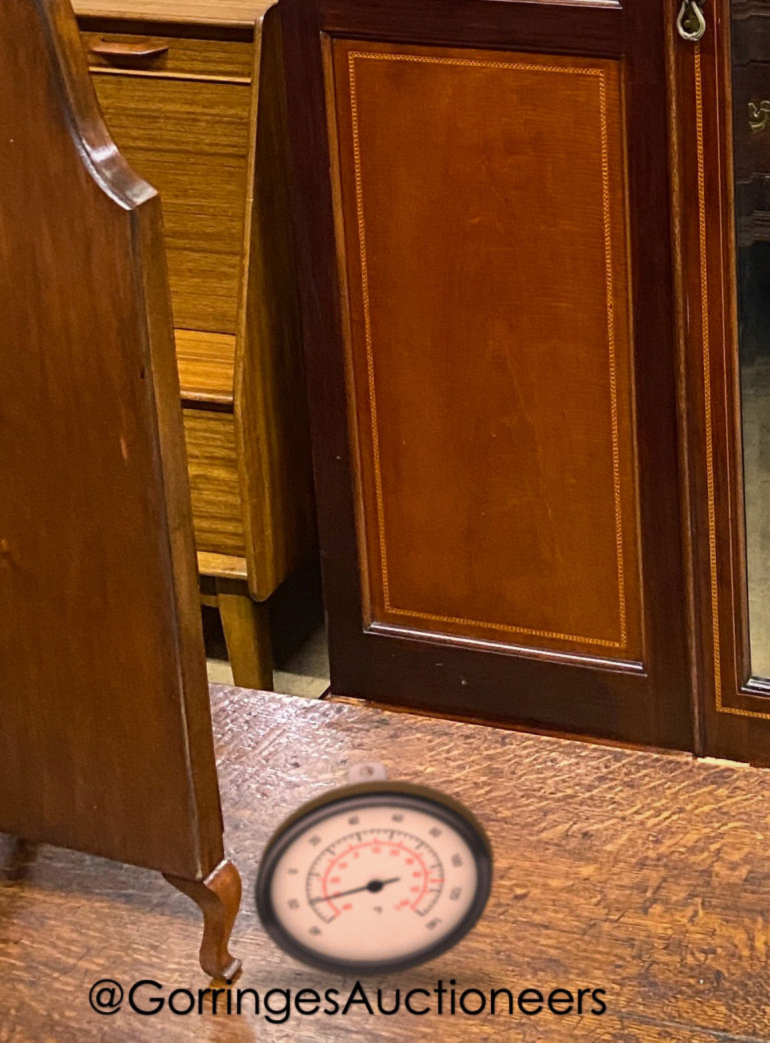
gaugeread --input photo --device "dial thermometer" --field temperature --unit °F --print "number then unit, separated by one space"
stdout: -20 °F
